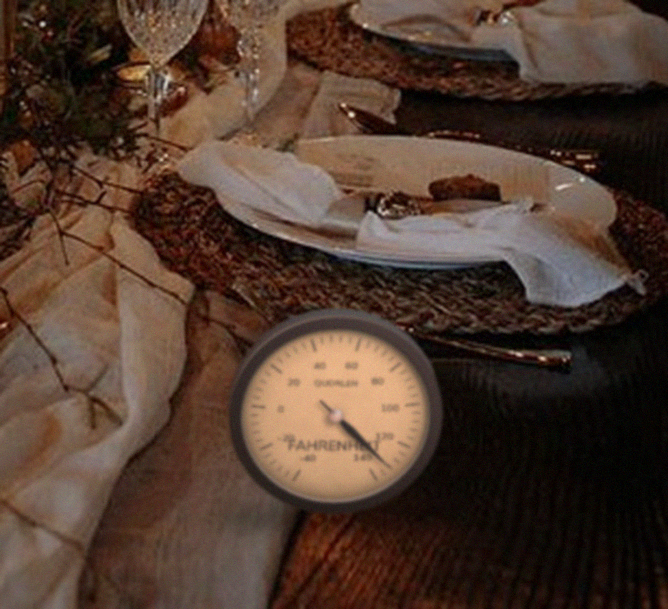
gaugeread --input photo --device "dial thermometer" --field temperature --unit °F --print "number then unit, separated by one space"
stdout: 132 °F
